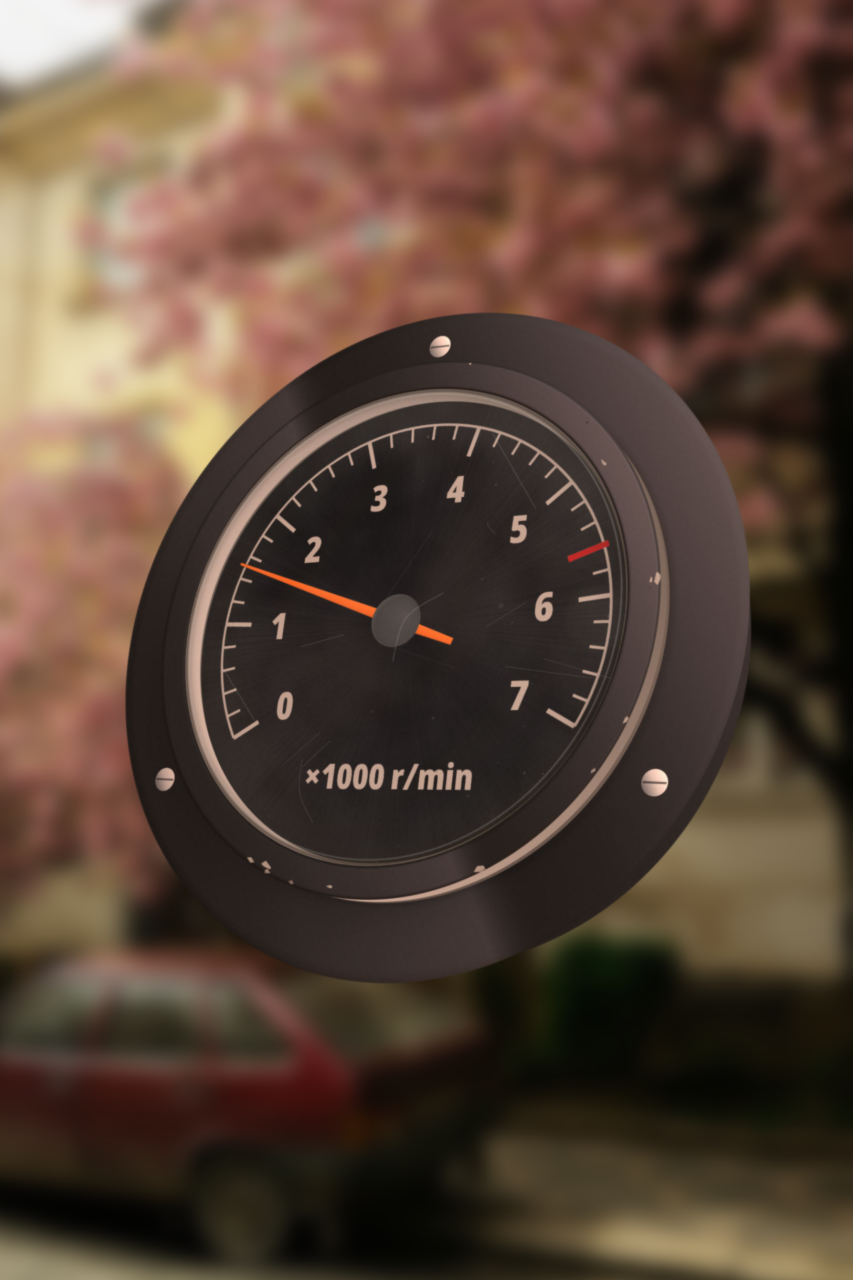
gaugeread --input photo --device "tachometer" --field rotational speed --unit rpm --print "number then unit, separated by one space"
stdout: 1500 rpm
